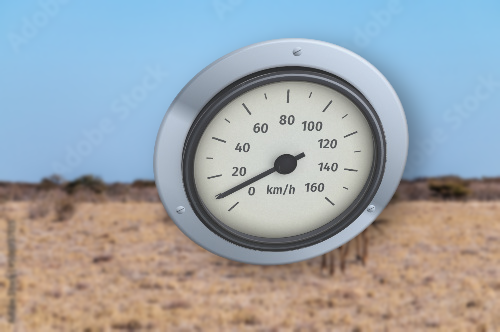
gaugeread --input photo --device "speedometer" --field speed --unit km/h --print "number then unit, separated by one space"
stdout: 10 km/h
